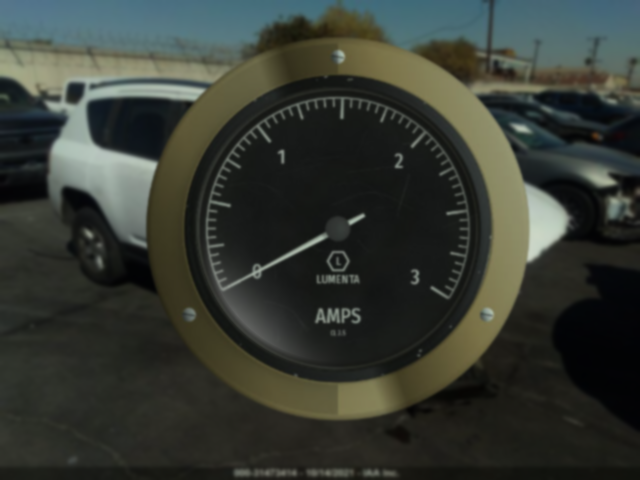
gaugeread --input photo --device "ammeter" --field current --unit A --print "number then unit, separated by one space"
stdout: 0 A
